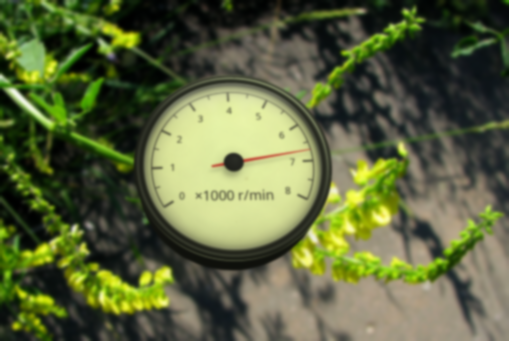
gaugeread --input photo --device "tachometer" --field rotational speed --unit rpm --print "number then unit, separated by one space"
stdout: 6750 rpm
